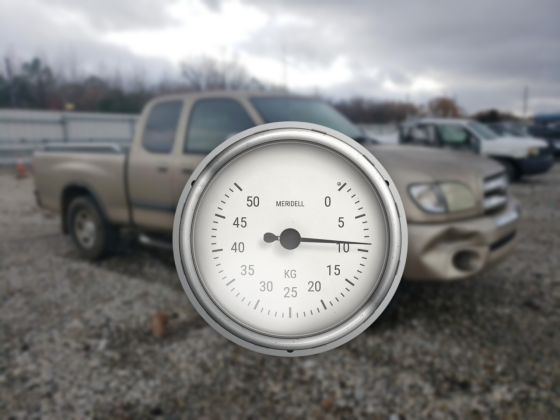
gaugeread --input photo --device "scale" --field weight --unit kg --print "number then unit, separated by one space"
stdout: 9 kg
